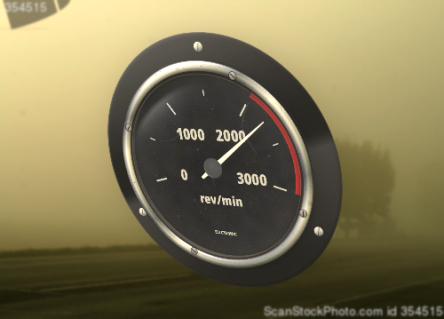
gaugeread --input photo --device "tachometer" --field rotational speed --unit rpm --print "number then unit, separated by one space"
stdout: 2250 rpm
